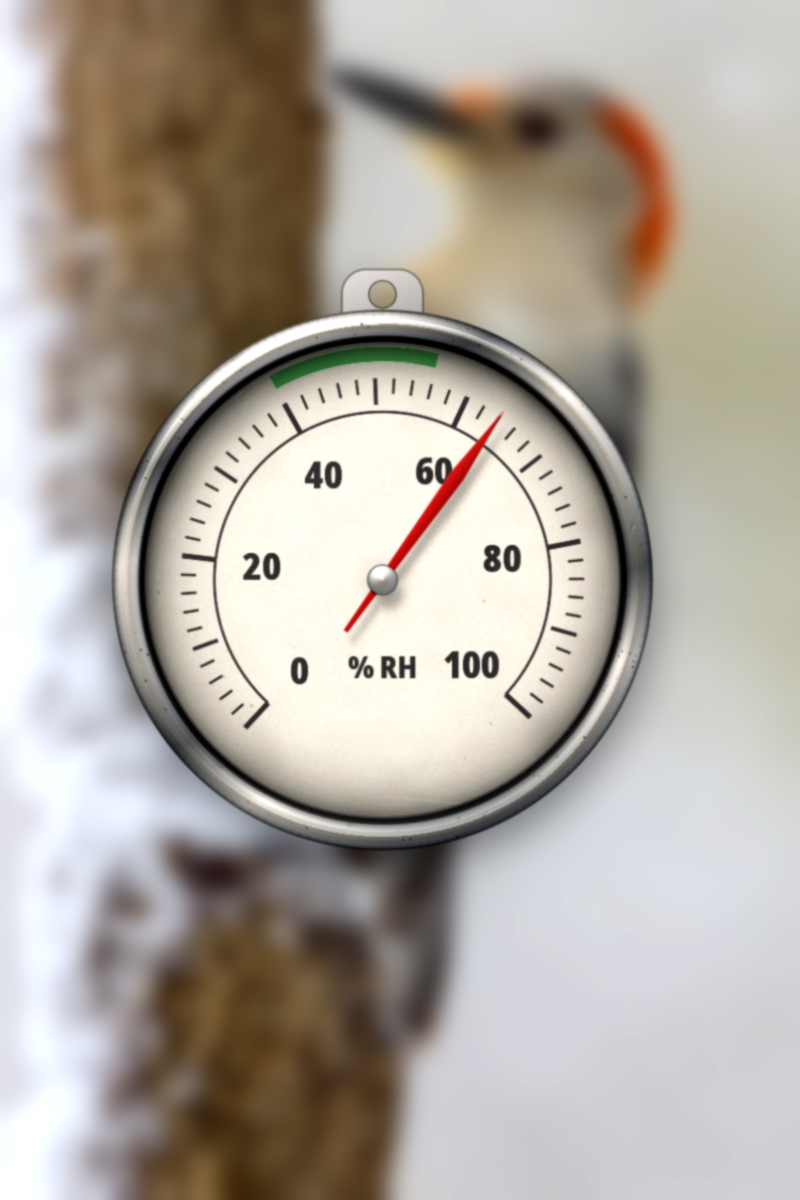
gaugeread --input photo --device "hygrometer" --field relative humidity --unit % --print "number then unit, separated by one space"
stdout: 64 %
